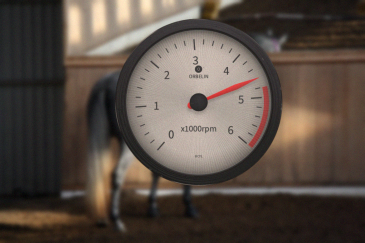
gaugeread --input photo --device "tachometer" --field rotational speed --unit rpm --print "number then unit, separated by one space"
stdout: 4600 rpm
